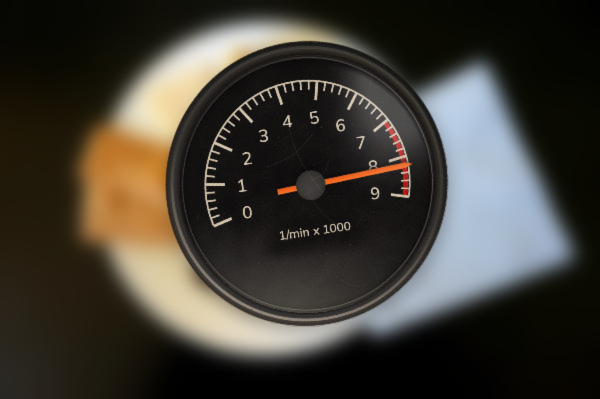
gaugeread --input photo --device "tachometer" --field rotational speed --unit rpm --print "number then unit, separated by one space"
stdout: 8200 rpm
